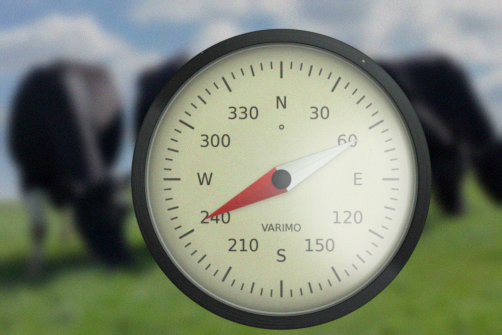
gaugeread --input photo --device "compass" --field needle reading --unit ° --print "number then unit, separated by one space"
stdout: 242.5 °
